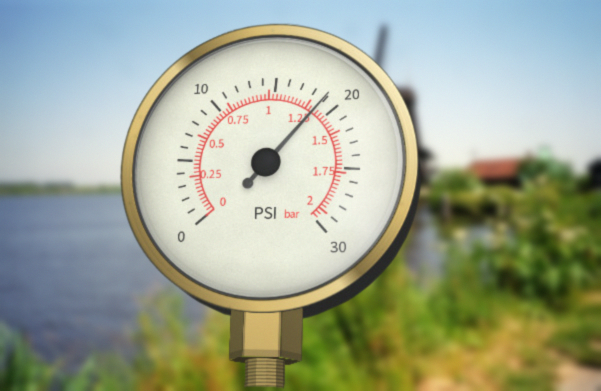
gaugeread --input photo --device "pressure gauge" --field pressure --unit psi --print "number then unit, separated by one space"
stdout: 19 psi
